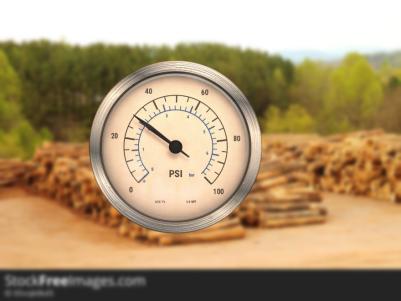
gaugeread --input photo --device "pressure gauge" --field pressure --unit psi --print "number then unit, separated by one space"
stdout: 30 psi
